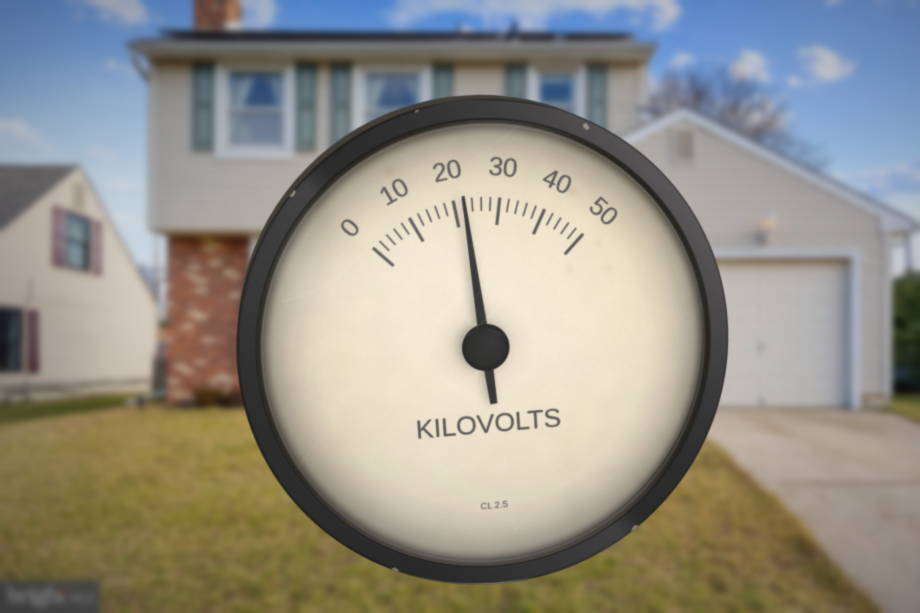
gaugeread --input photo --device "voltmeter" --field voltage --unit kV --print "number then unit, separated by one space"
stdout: 22 kV
